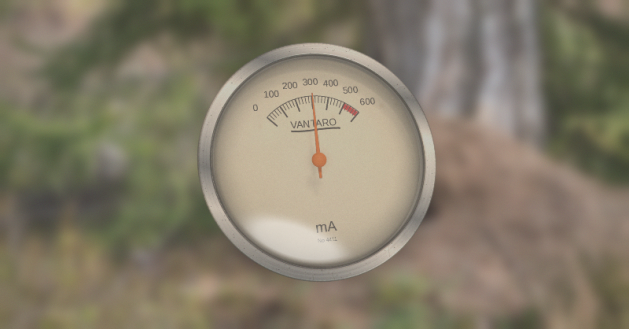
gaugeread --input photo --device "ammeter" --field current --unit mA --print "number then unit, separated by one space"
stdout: 300 mA
